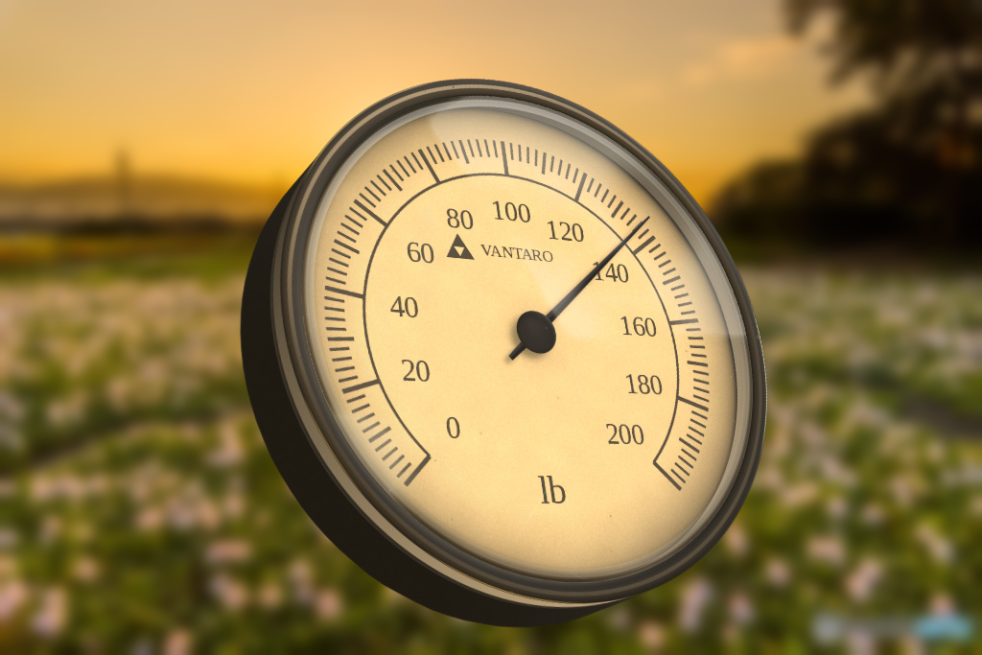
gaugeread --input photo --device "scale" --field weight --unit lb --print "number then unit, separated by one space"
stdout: 136 lb
